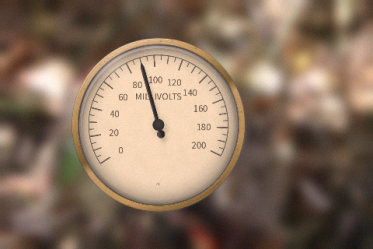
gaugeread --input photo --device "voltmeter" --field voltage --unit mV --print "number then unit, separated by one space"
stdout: 90 mV
